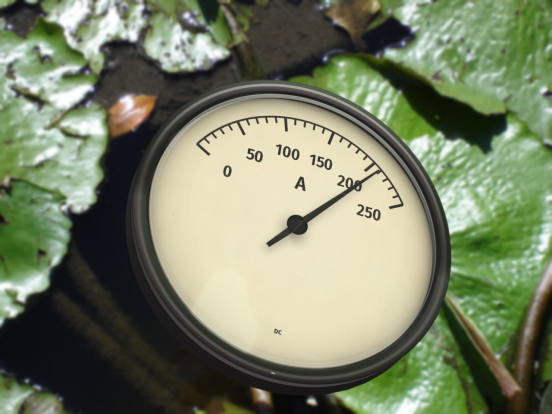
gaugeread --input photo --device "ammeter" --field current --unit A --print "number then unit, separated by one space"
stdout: 210 A
